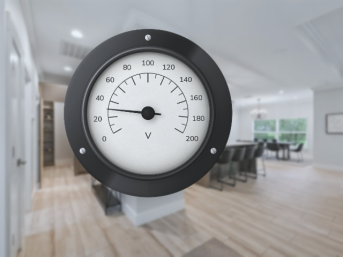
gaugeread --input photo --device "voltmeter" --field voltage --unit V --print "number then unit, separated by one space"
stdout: 30 V
